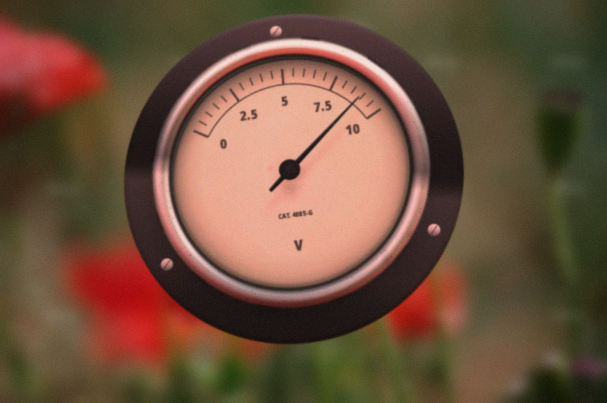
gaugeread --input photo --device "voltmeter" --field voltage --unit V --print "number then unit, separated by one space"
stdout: 9 V
